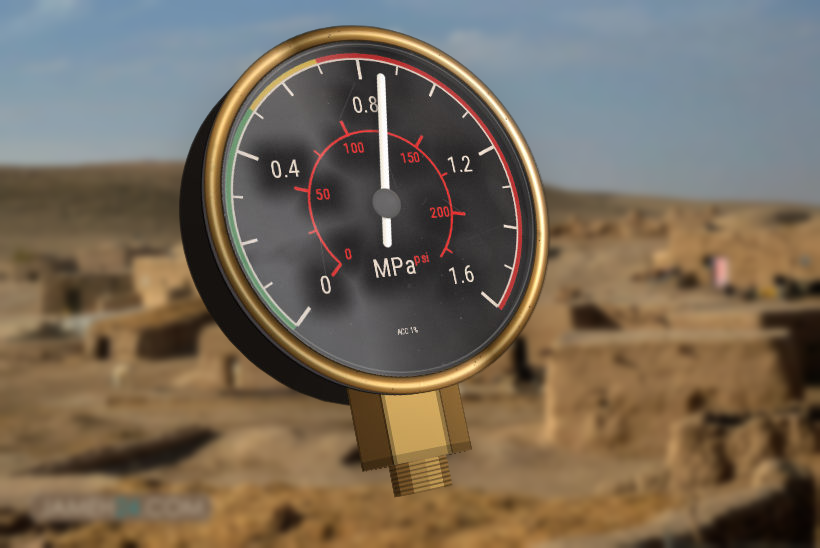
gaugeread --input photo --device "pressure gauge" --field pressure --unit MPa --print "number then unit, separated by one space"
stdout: 0.85 MPa
